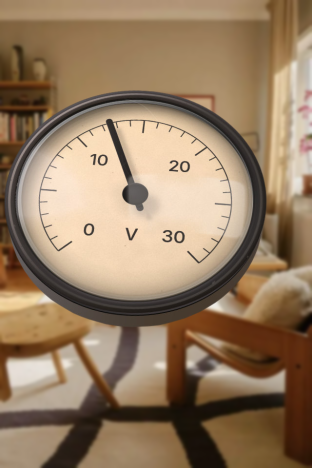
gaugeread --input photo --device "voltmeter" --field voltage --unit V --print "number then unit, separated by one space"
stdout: 12.5 V
